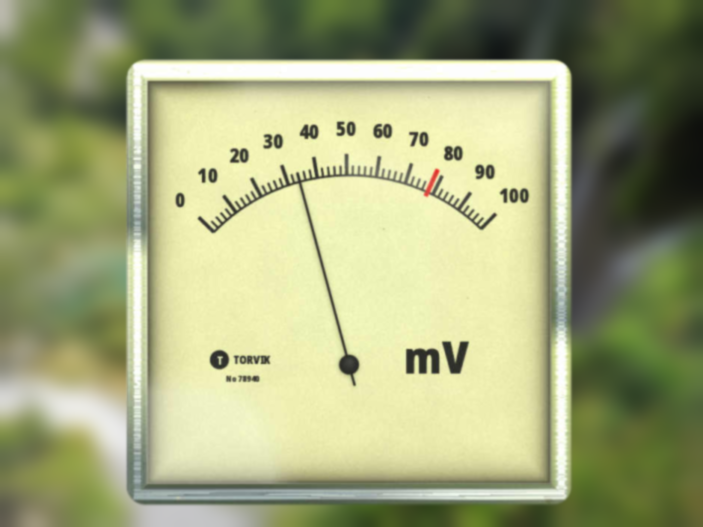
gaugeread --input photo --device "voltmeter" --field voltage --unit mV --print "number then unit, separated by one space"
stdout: 34 mV
